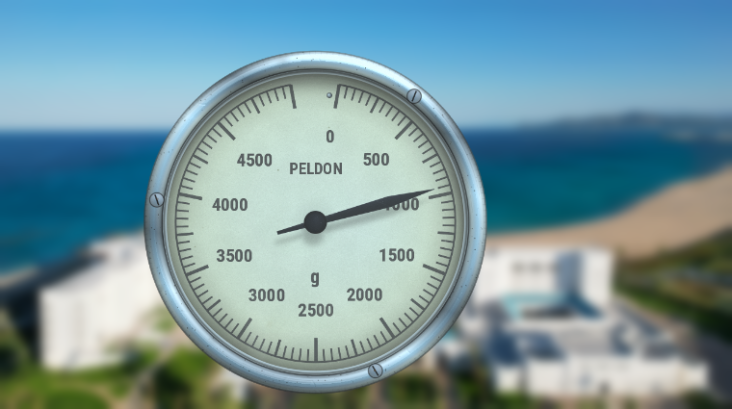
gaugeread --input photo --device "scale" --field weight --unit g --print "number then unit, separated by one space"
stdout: 950 g
